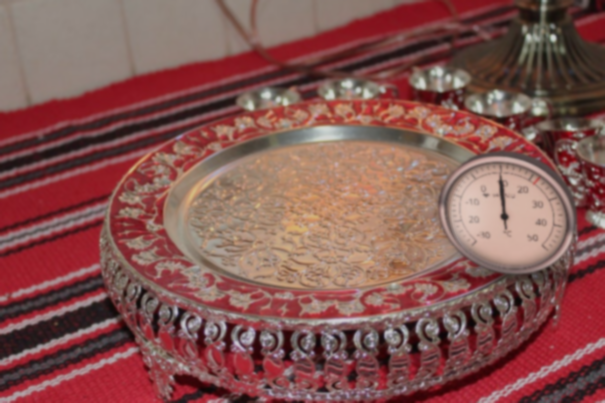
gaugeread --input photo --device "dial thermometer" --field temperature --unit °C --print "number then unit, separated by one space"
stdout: 10 °C
